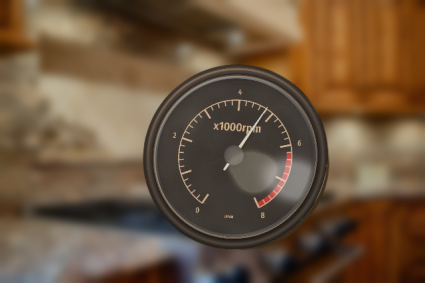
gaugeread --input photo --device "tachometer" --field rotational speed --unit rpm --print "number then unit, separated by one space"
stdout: 4800 rpm
